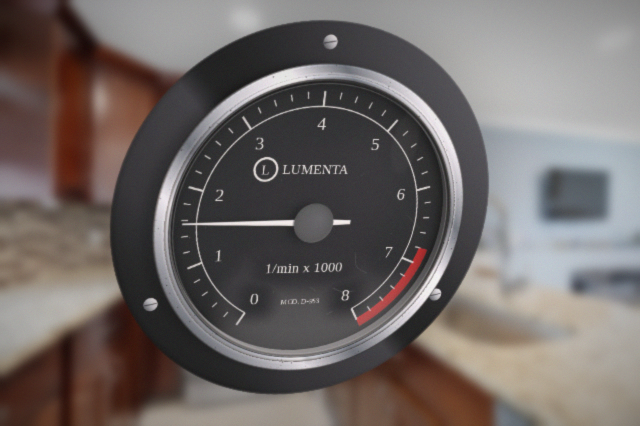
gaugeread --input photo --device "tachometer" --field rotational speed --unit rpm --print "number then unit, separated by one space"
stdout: 1600 rpm
